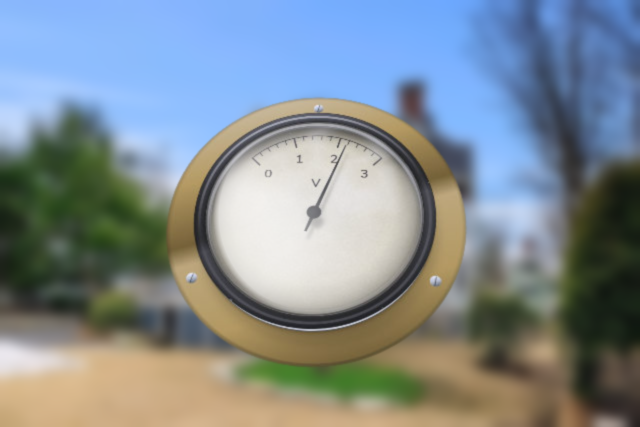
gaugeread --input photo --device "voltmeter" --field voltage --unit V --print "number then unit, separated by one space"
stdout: 2.2 V
